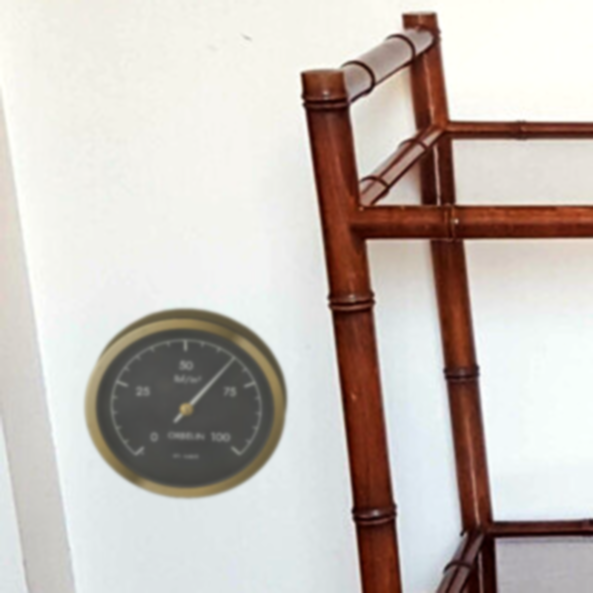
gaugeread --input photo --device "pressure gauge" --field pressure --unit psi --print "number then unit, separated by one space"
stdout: 65 psi
